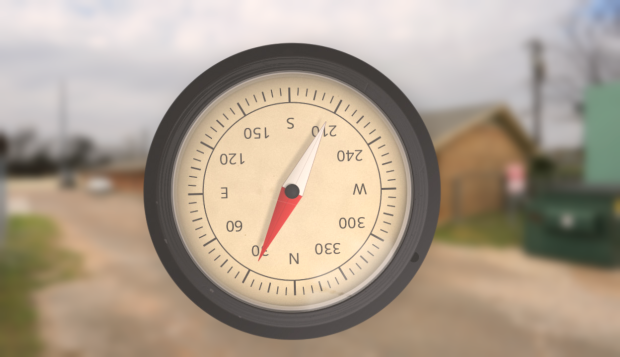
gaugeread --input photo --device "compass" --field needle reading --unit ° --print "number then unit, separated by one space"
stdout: 27.5 °
